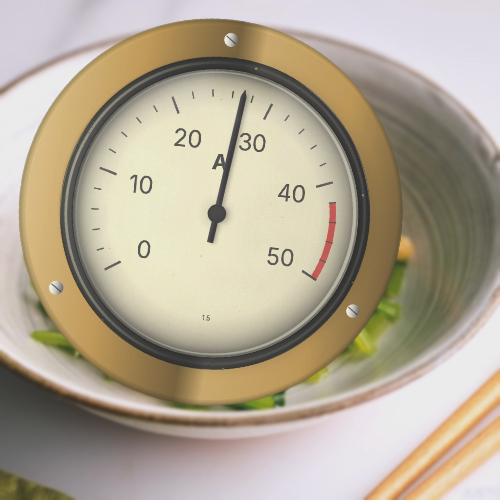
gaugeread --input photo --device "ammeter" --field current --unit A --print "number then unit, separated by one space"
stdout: 27 A
